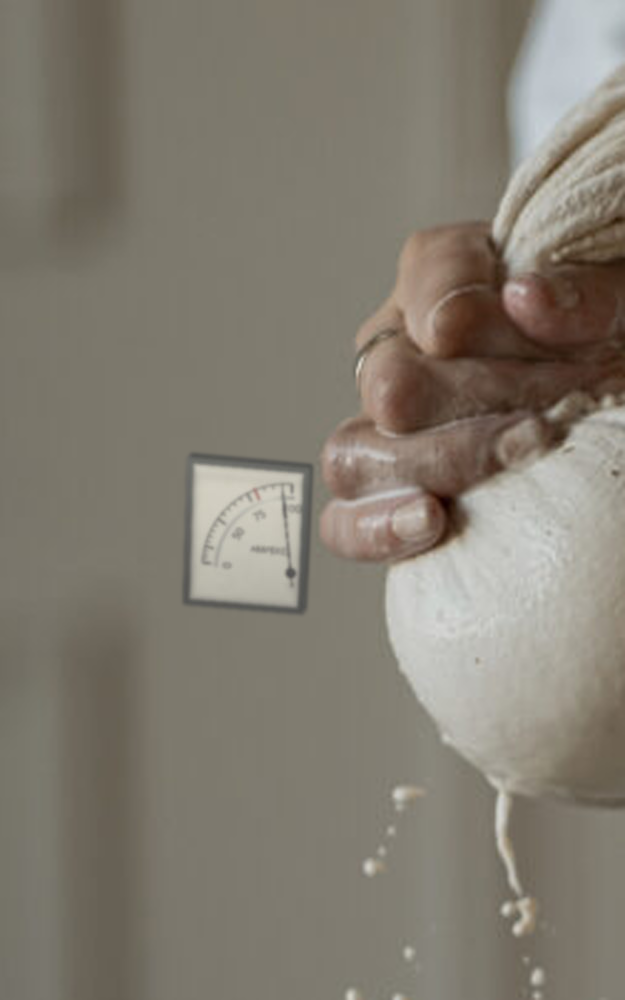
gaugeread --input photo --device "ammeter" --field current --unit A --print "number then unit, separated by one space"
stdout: 95 A
